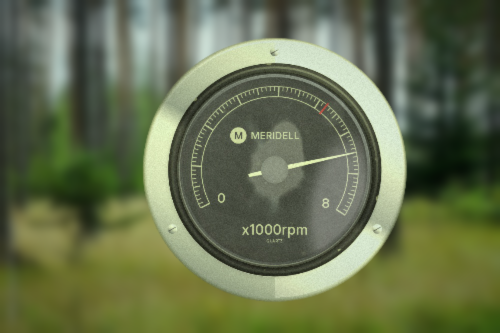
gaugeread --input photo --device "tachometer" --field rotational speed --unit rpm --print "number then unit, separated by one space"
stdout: 6500 rpm
